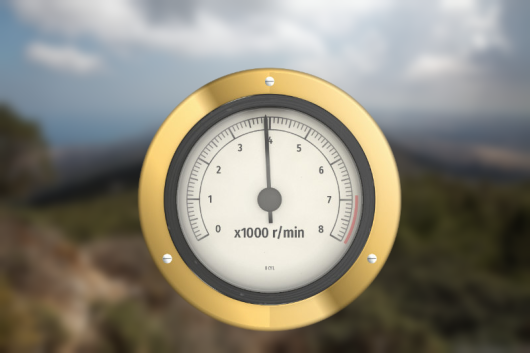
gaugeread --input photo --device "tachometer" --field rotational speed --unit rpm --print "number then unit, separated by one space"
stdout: 3900 rpm
